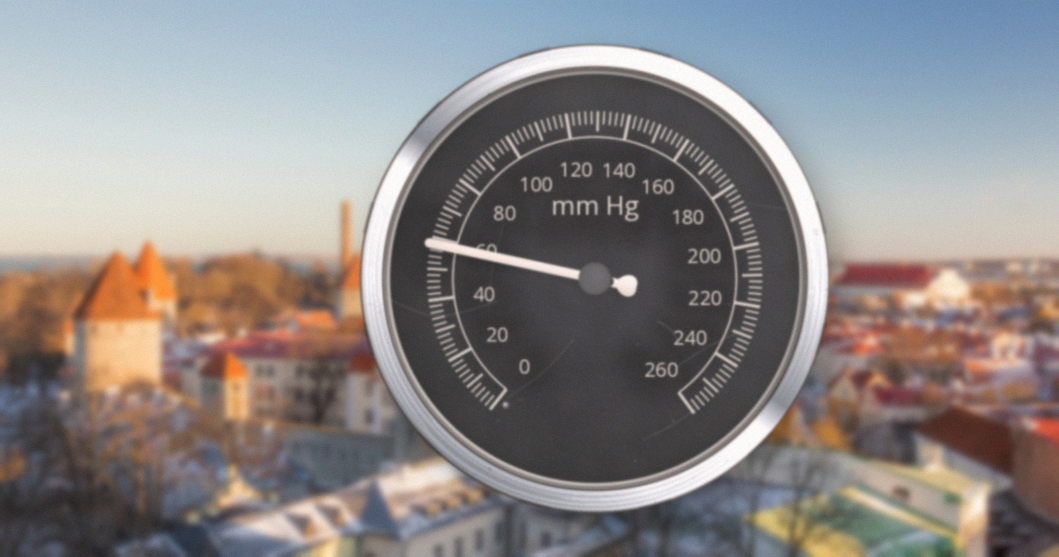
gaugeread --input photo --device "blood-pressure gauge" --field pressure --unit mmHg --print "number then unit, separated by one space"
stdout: 58 mmHg
